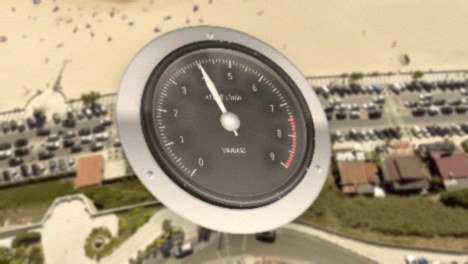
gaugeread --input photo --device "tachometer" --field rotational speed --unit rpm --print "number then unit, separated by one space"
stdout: 4000 rpm
